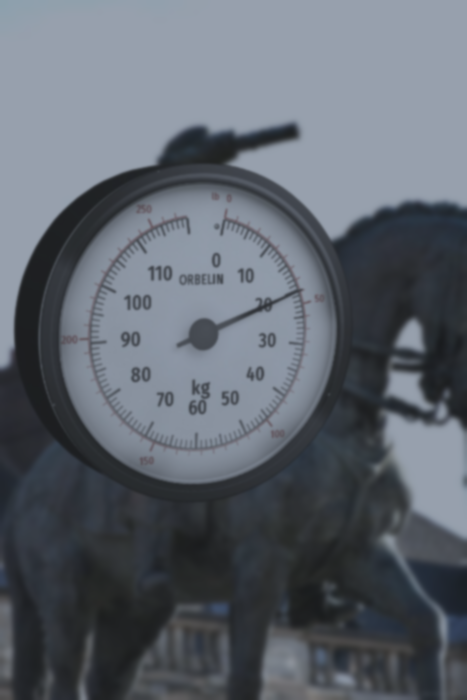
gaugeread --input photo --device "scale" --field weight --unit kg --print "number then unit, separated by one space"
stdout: 20 kg
